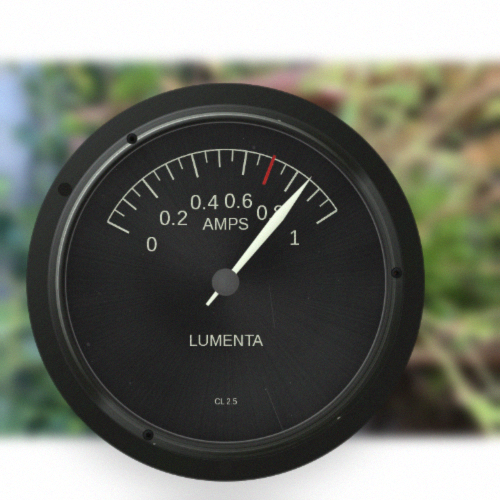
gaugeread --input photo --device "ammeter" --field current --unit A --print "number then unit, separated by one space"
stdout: 0.85 A
